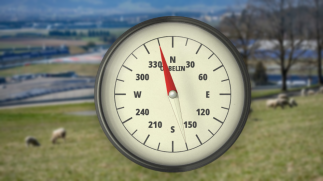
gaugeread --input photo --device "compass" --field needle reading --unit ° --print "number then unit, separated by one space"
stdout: 345 °
